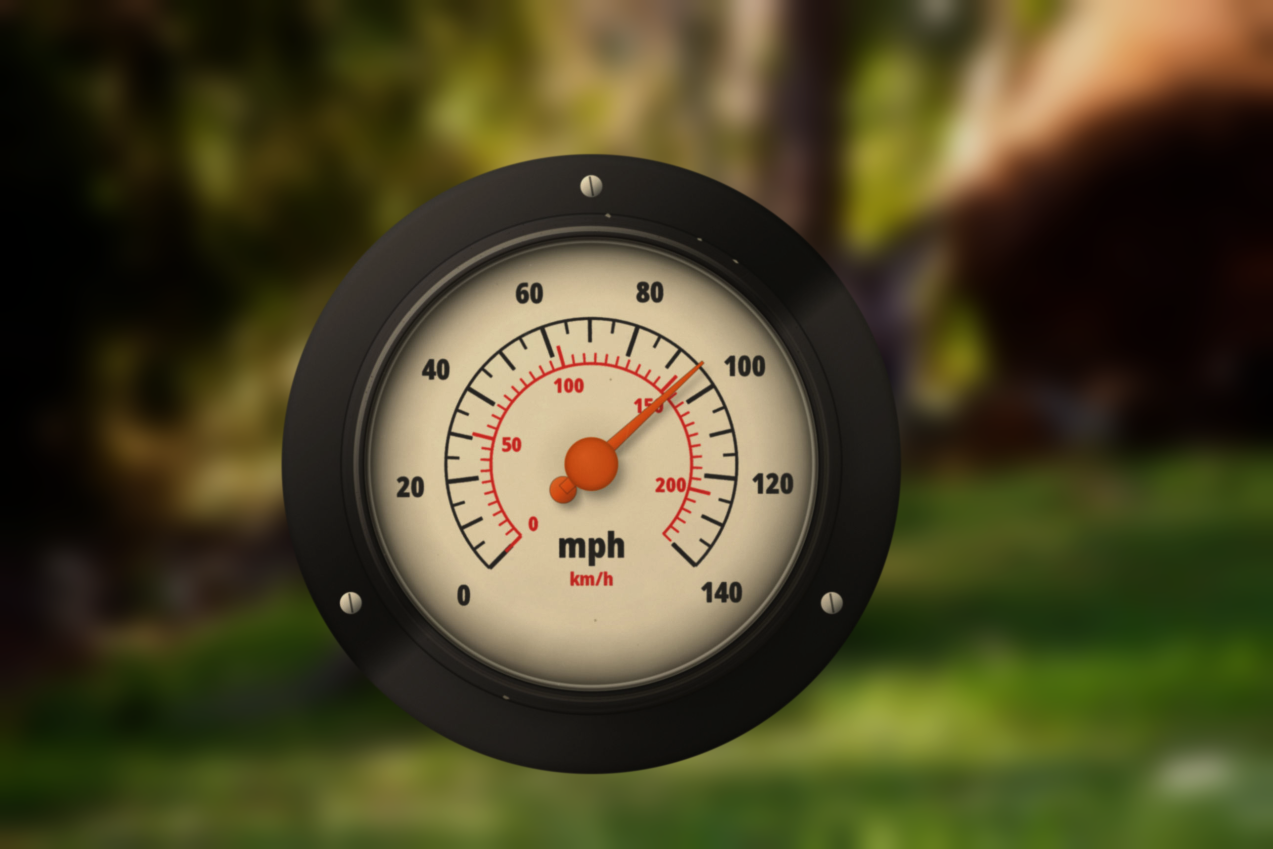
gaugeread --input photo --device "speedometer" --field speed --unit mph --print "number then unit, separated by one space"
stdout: 95 mph
